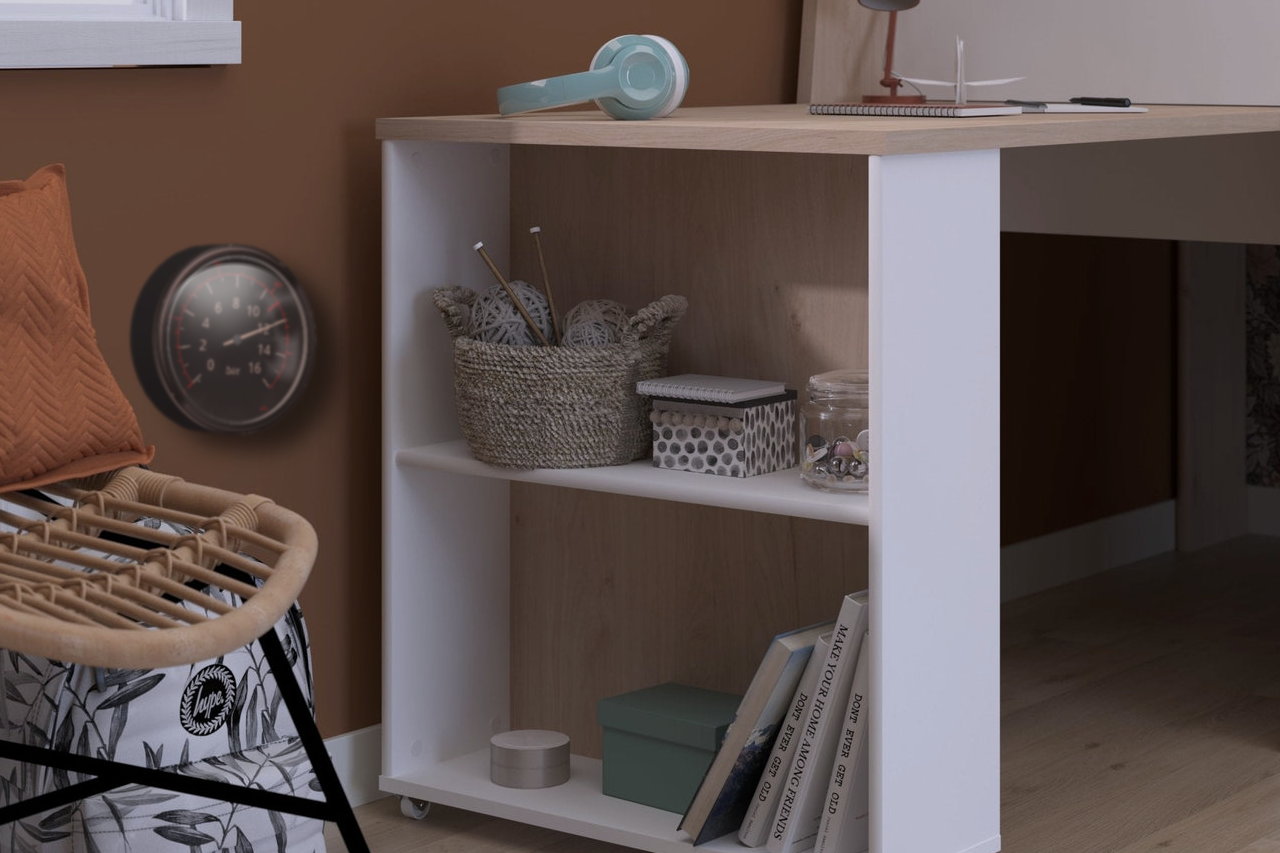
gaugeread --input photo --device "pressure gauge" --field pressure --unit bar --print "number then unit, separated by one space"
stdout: 12 bar
